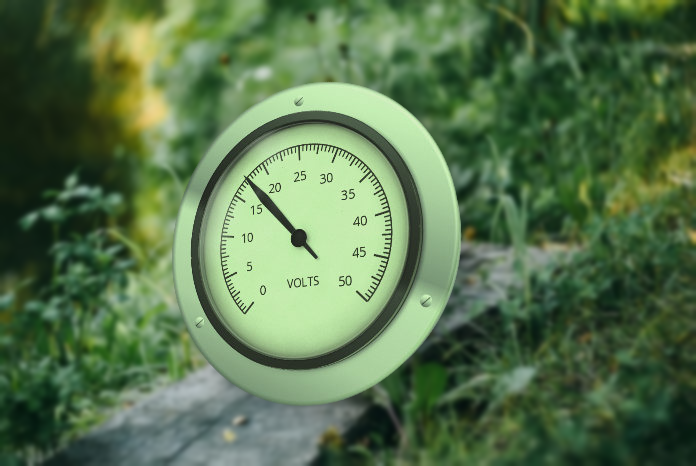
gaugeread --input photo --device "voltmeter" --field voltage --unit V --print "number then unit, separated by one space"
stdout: 17.5 V
